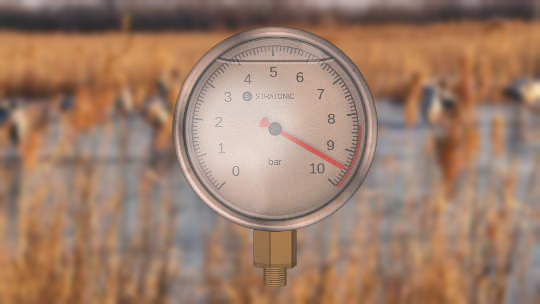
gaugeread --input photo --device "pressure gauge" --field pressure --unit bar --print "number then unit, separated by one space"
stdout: 9.5 bar
